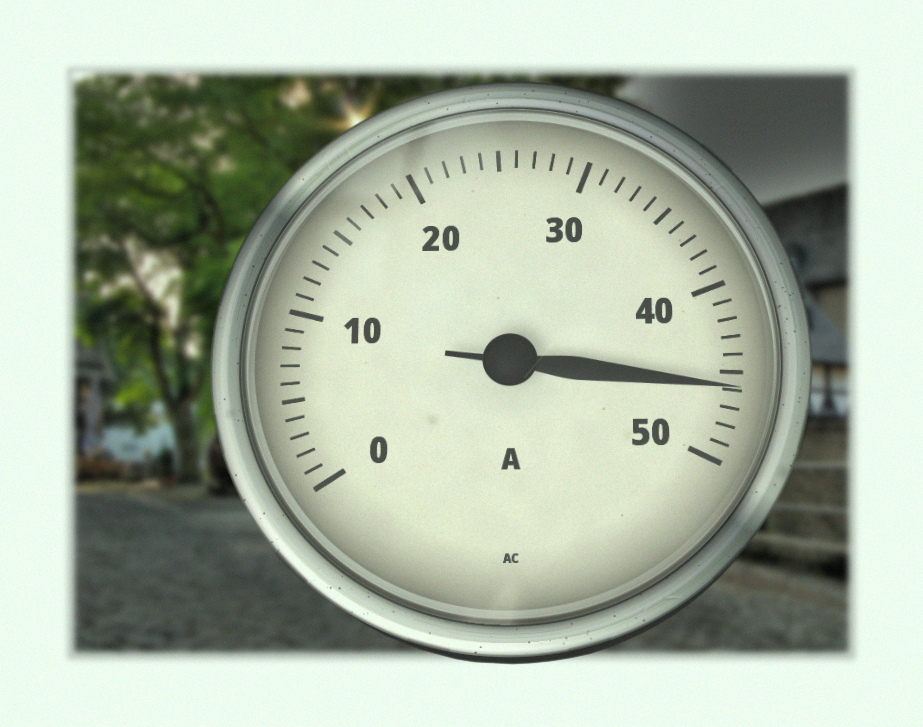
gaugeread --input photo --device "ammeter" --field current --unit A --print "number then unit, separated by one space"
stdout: 46 A
